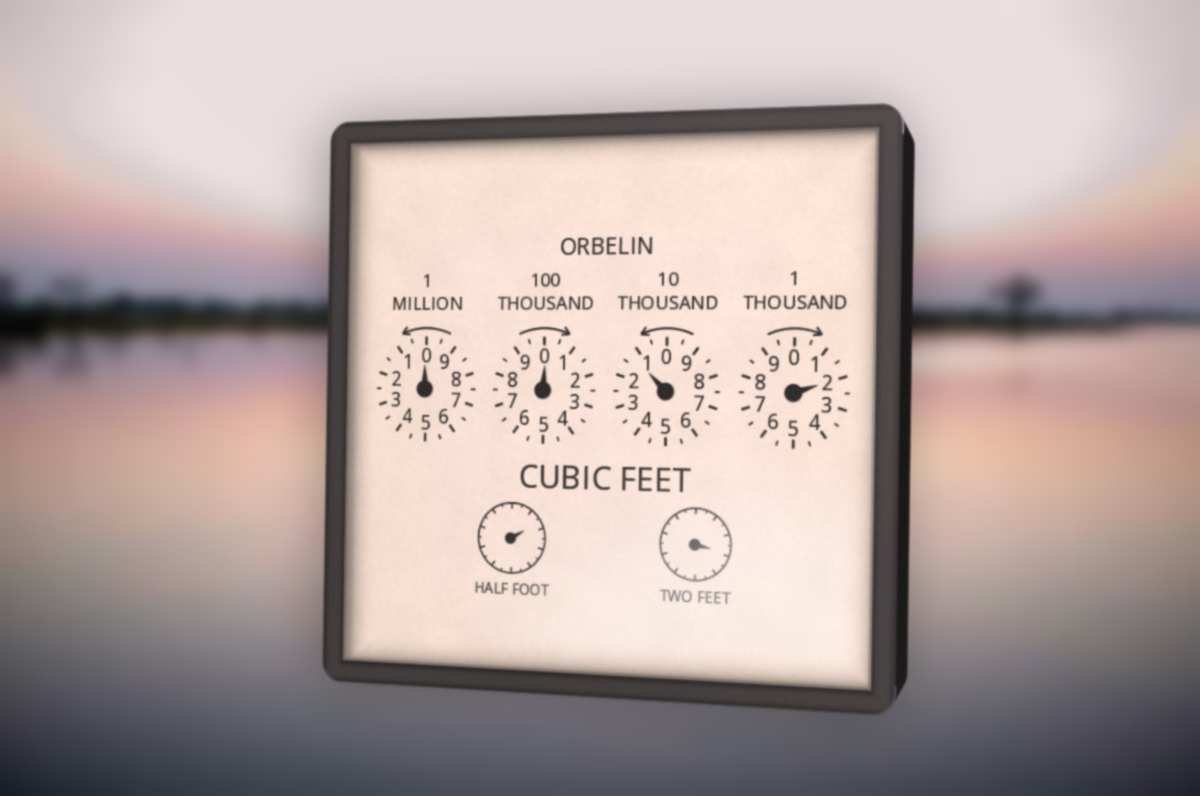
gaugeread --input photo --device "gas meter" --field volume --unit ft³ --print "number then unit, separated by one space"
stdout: 1200 ft³
